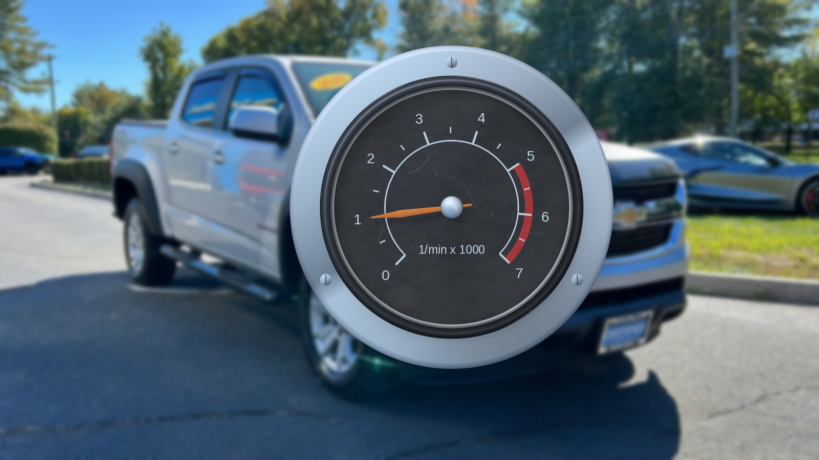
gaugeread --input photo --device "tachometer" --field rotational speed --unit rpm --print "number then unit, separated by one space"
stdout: 1000 rpm
